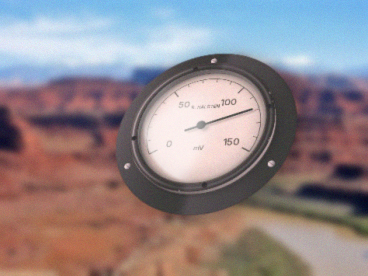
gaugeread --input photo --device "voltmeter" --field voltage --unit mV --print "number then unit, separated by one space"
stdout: 120 mV
